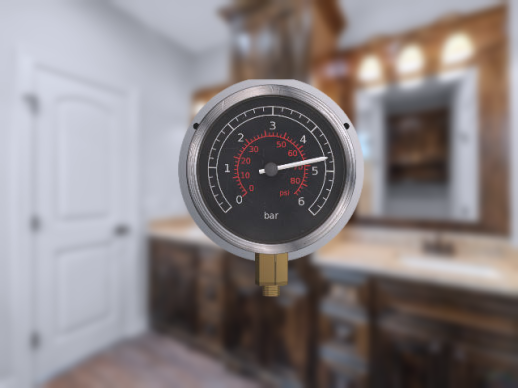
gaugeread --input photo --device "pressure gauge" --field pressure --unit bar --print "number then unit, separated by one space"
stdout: 4.7 bar
